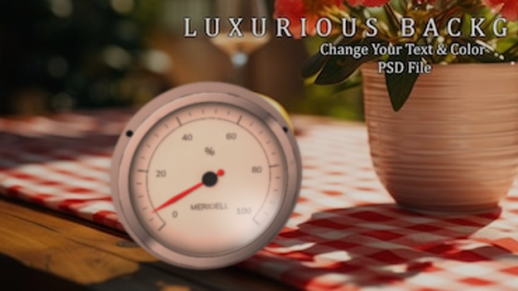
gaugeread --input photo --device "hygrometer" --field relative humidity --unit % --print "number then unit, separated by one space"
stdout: 6 %
